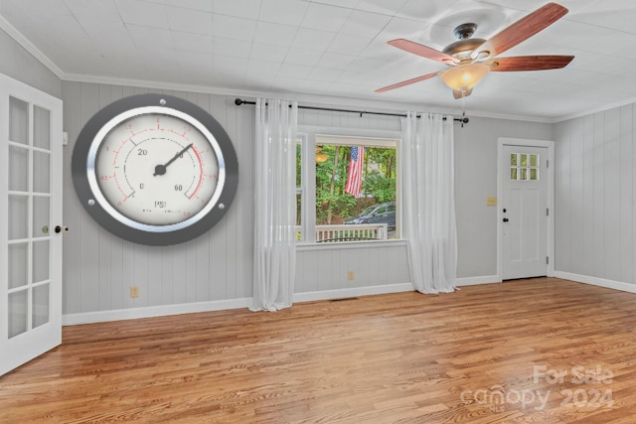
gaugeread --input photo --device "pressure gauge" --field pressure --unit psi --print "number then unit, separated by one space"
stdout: 40 psi
